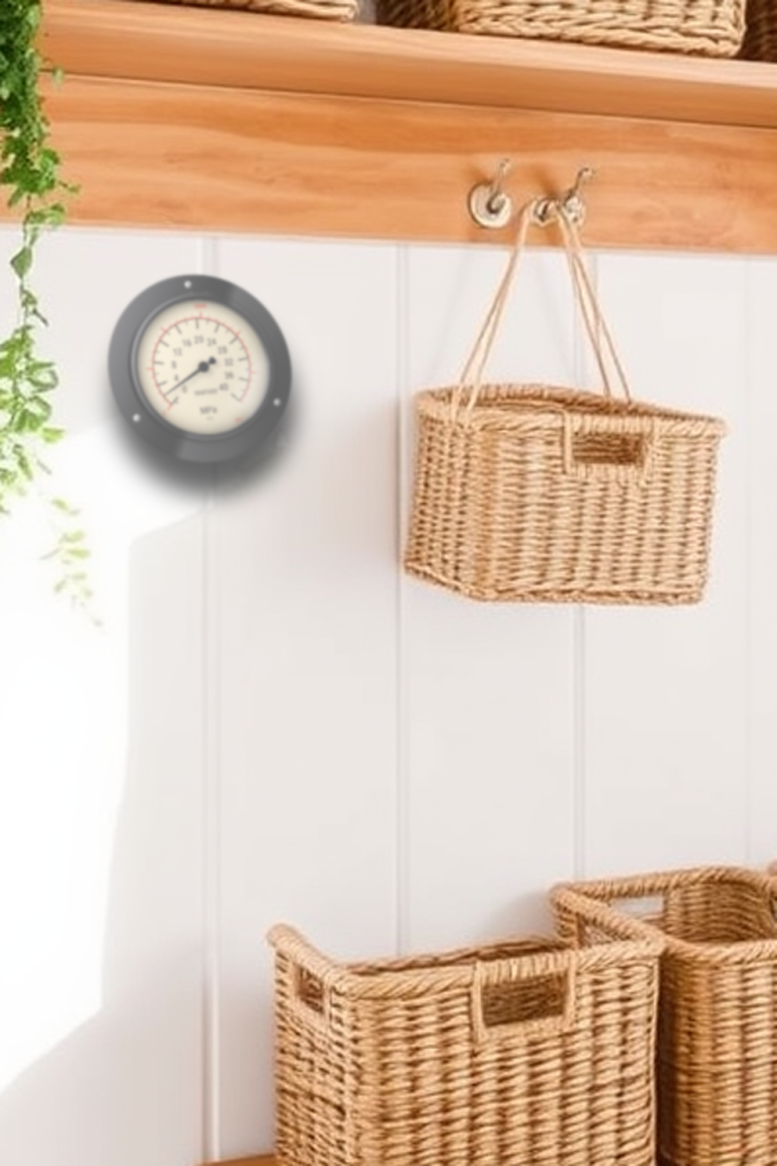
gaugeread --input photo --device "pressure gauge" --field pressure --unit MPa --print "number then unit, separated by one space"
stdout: 2 MPa
